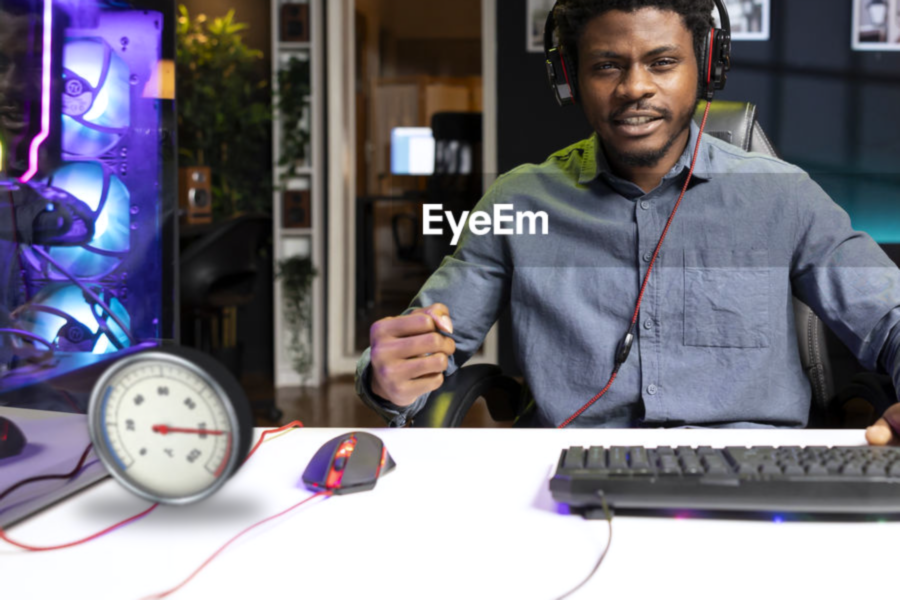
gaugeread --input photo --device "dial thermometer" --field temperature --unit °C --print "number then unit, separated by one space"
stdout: 100 °C
